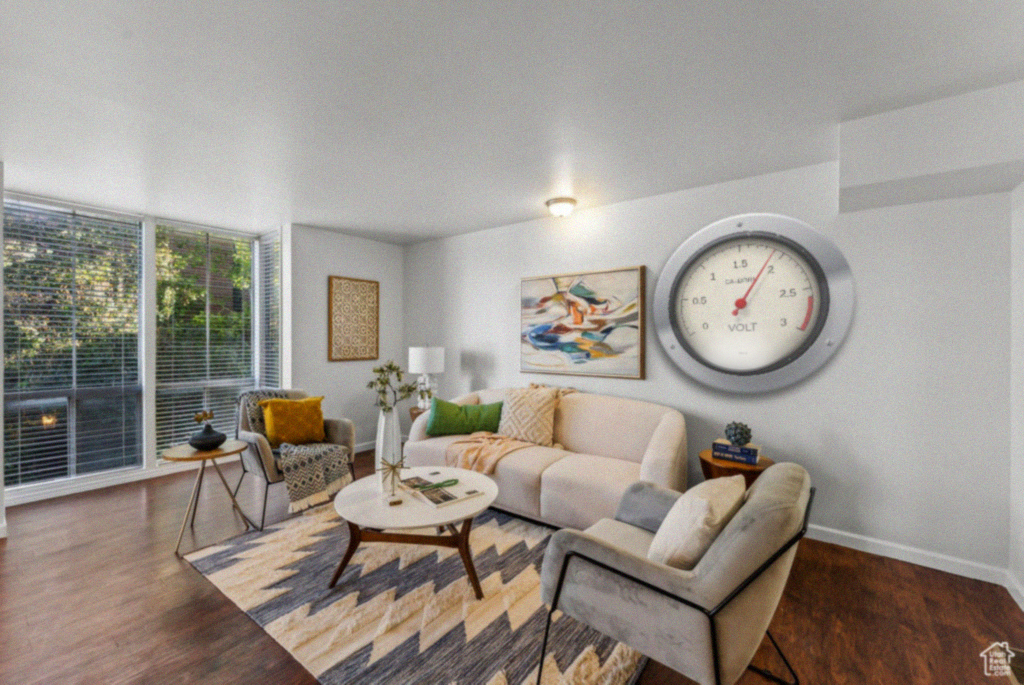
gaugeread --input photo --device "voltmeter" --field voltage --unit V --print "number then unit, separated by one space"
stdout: 1.9 V
